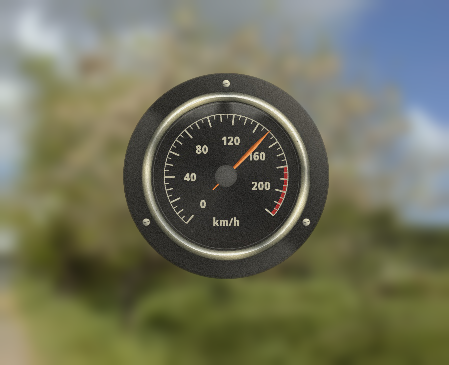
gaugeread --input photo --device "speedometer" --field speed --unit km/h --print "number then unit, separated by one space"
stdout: 150 km/h
